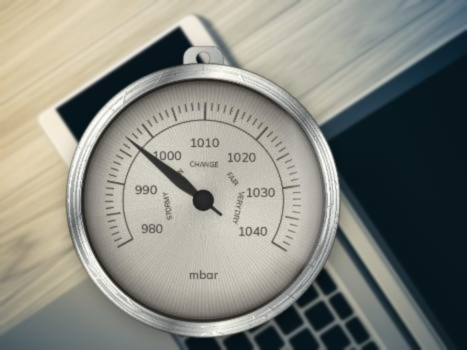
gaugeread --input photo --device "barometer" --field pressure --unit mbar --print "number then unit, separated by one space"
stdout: 997 mbar
